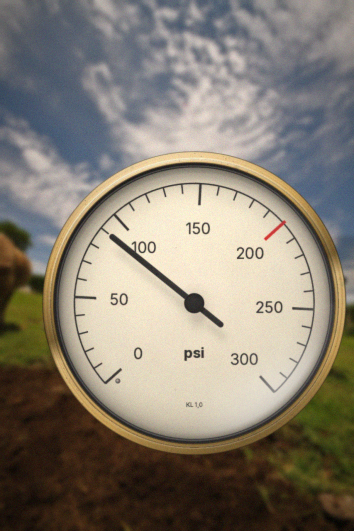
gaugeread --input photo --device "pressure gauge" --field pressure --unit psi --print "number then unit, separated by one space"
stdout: 90 psi
